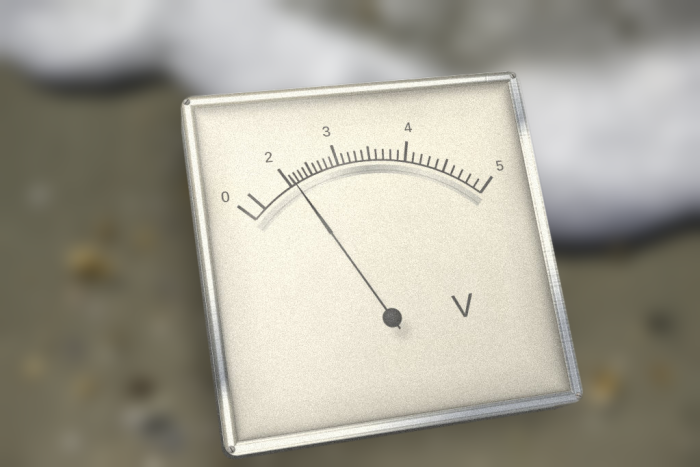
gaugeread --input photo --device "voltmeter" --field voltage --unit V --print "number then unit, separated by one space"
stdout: 2.1 V
